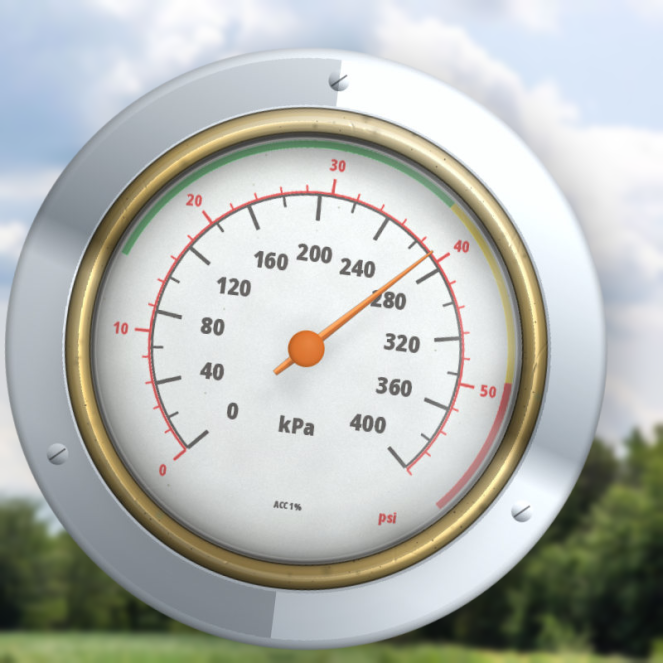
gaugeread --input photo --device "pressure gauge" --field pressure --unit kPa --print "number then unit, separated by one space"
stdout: 270 kPa
